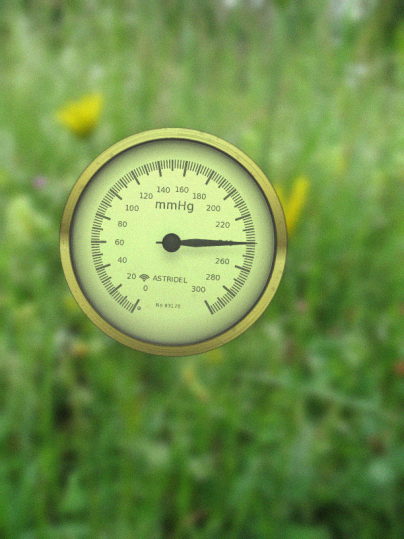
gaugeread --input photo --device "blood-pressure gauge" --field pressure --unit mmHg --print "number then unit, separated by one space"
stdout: 240 mmHg
